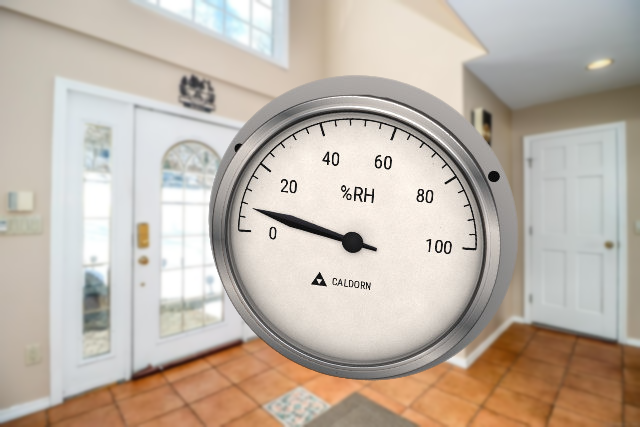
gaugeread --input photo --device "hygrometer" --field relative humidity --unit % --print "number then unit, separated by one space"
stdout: 8 %
